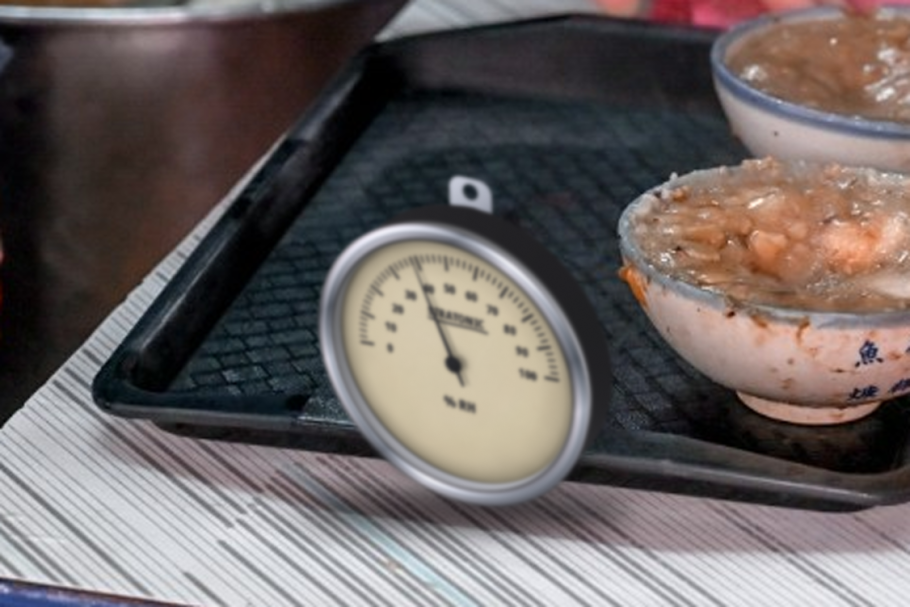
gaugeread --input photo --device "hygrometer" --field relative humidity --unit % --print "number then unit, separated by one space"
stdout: 40 %
